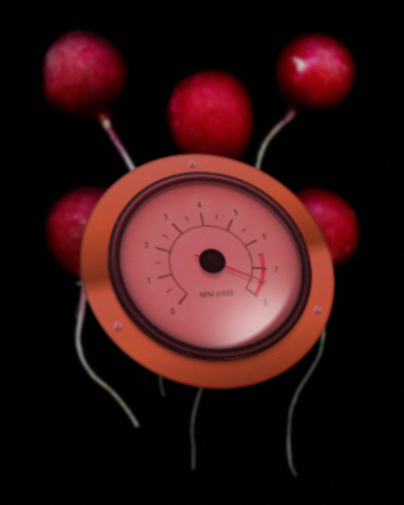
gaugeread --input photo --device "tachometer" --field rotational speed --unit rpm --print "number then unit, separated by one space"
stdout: 7500 rpm
